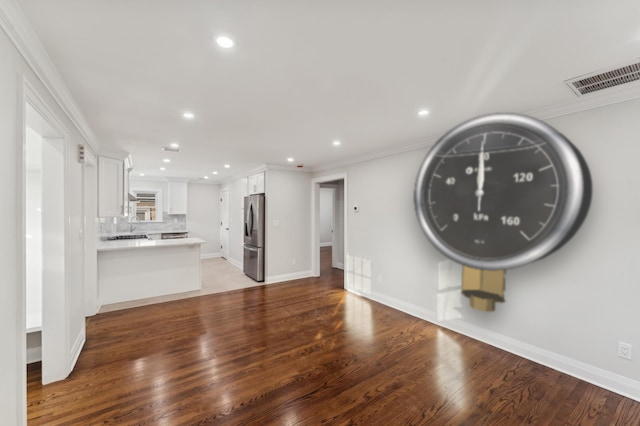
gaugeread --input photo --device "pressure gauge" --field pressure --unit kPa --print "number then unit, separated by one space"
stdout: 80 kPa
